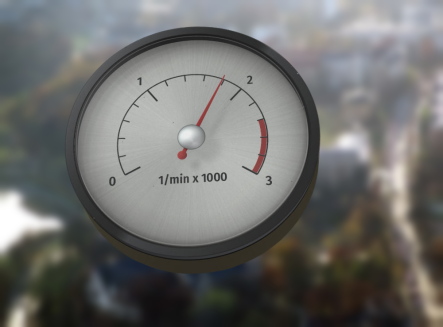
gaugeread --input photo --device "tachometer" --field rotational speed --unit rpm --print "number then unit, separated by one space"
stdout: 1800 rpm
